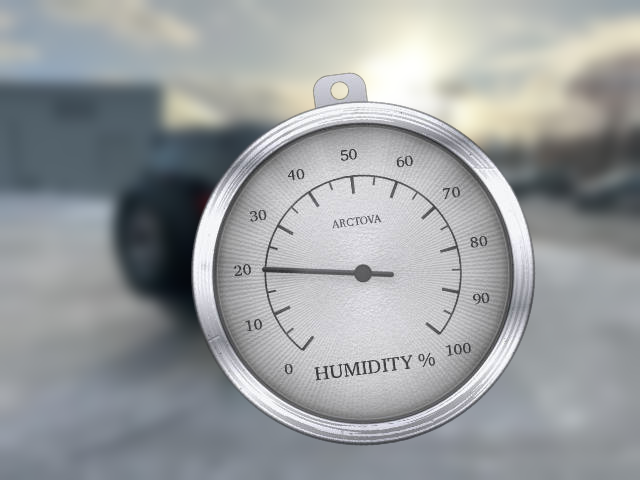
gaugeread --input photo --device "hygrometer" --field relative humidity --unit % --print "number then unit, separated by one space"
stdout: 20 %
